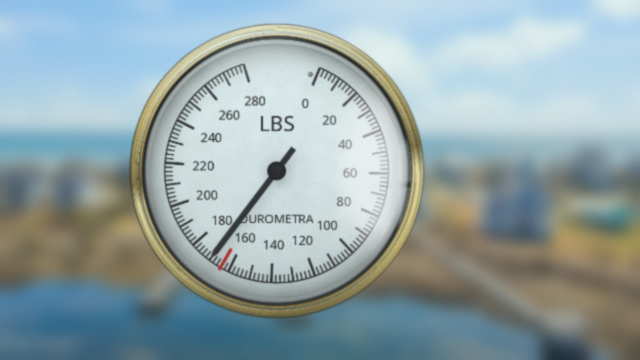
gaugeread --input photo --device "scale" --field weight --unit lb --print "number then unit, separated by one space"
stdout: 170 lb
